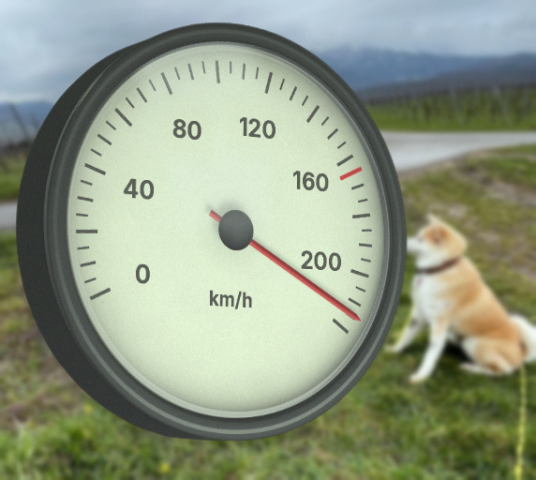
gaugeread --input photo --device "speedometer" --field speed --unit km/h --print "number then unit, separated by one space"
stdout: 215 km/h
